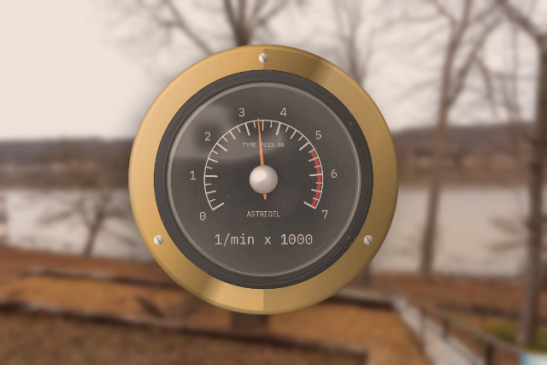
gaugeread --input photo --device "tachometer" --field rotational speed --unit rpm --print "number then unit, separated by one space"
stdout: 3375 rpm
